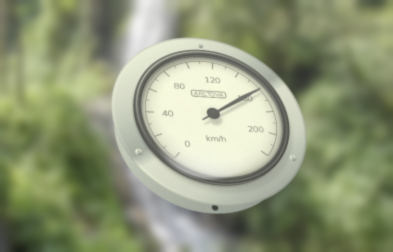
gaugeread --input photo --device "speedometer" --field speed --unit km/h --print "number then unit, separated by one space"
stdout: 160 km/h
